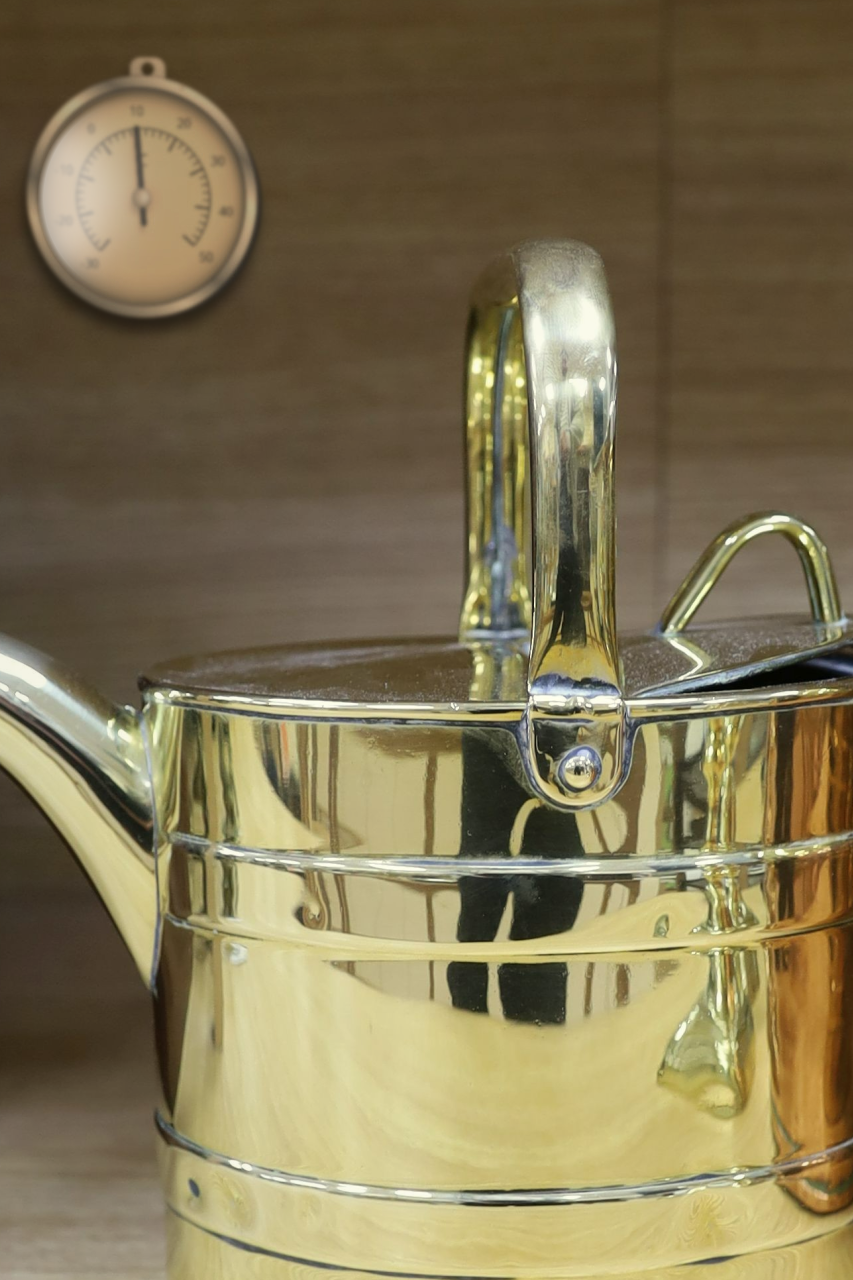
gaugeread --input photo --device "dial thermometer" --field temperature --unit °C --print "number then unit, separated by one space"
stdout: 10 °C
